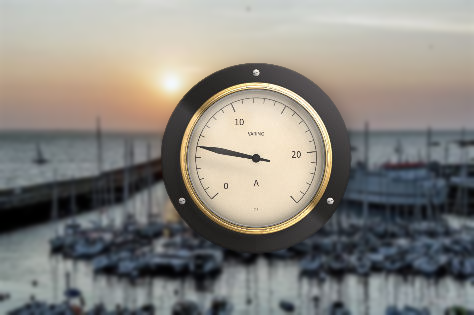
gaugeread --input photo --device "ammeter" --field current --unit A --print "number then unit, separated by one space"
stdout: 5 A
